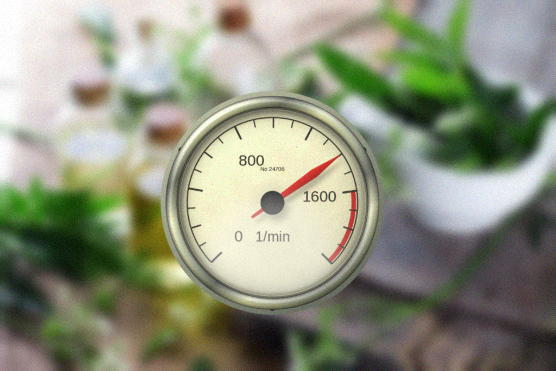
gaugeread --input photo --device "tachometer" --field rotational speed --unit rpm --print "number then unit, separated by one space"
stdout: 1400 rpm
